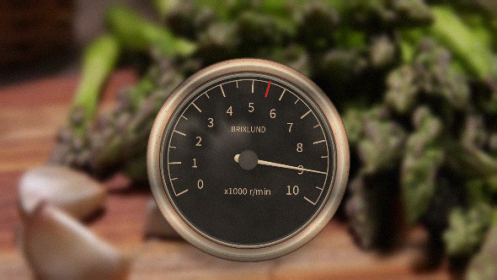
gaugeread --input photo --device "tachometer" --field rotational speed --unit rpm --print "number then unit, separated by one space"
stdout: 9000 rpm
